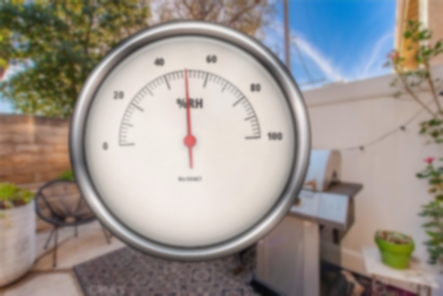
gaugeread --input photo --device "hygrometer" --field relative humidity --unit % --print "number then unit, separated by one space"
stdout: 50 %
